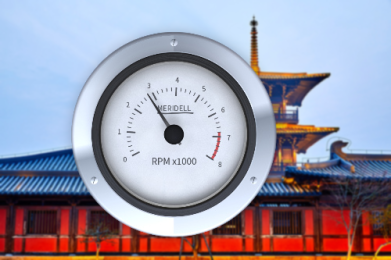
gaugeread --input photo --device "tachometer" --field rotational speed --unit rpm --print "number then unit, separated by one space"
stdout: 2800 rpm
